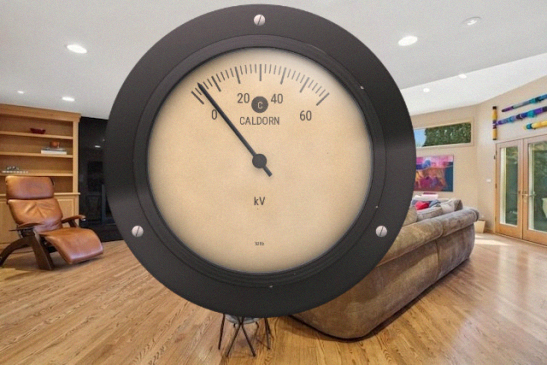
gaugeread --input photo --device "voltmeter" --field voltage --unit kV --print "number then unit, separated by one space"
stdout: 4 kV
